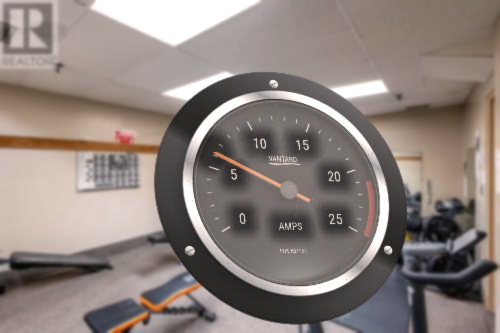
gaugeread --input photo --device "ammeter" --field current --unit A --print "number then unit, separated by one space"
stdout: 6 A
